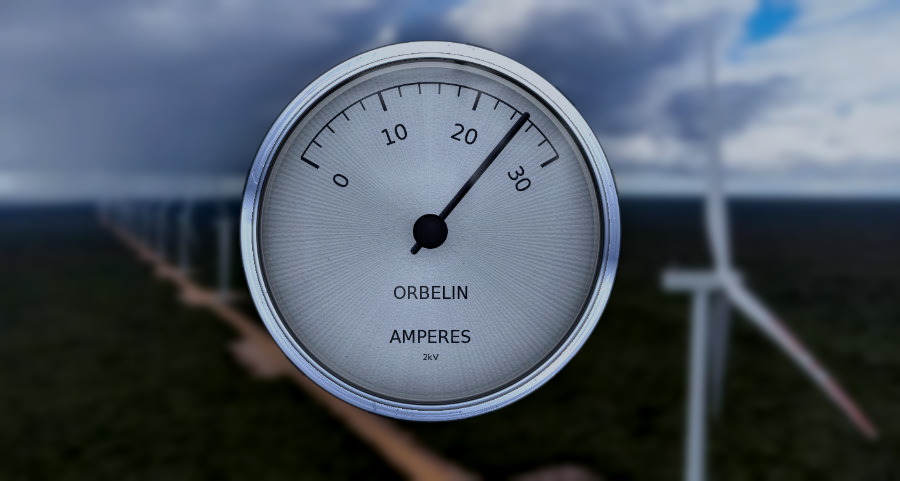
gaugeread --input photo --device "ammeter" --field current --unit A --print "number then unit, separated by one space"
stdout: 25 A
